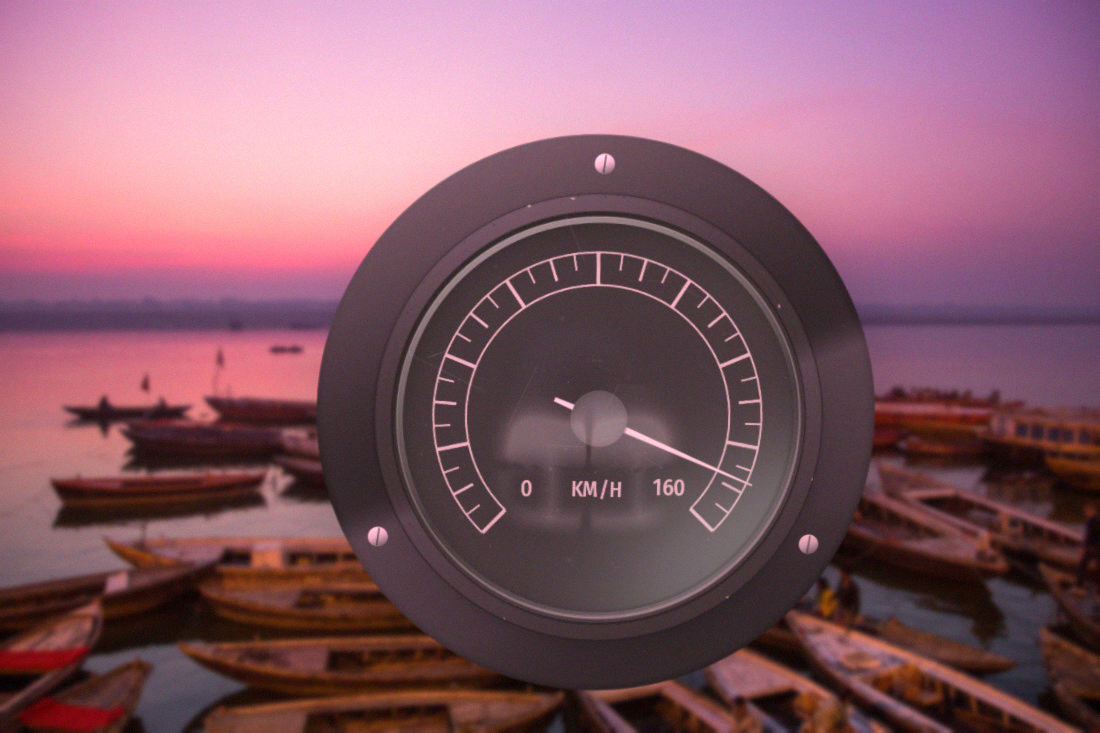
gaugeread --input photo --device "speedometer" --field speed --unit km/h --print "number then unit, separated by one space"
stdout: 147.5 km/h
